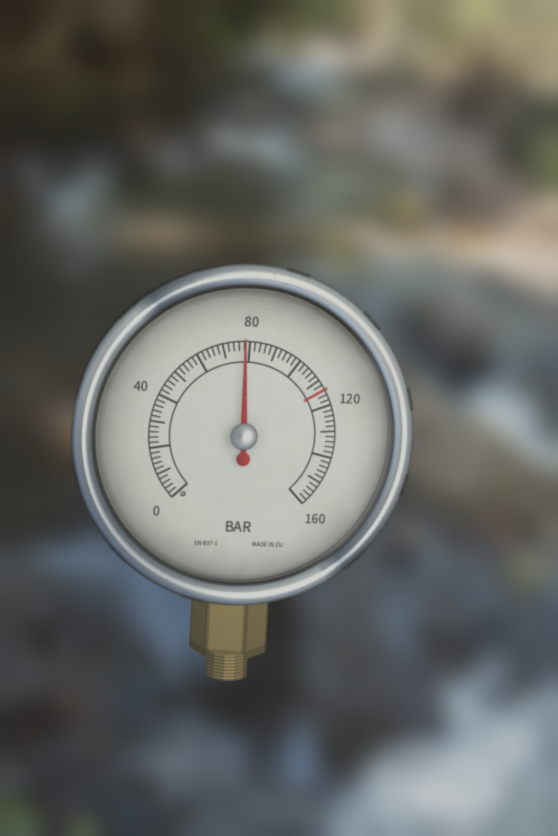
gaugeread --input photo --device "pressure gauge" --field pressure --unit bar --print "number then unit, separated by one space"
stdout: 78 bar
